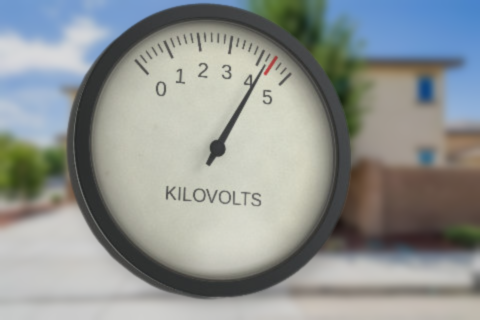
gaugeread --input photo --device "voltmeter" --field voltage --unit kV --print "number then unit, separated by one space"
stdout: 4.2 kV
